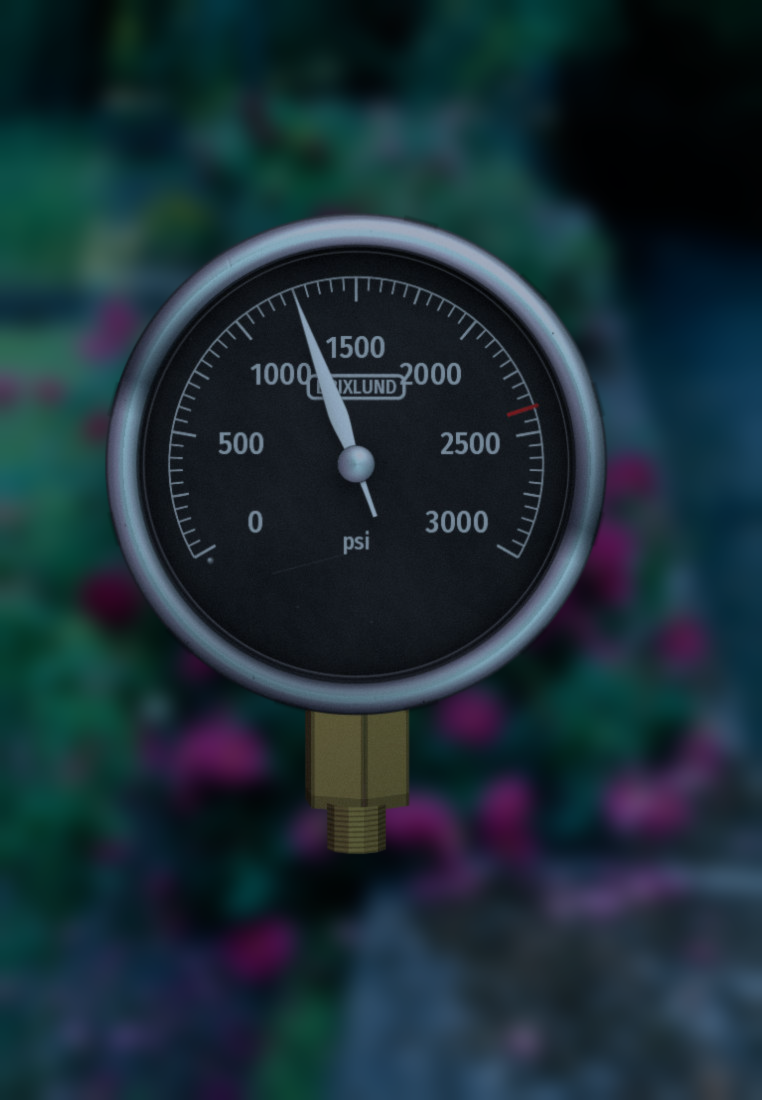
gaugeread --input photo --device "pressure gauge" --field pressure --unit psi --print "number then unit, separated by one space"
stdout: 1250 psi
